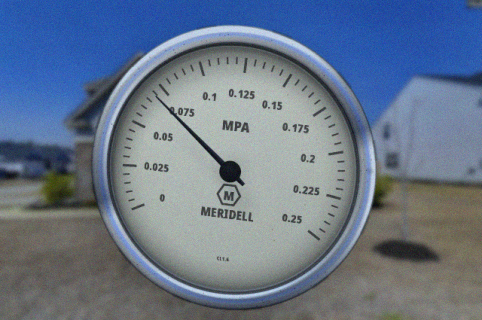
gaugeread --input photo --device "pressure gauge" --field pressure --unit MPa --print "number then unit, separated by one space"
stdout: 0.07 MPa
